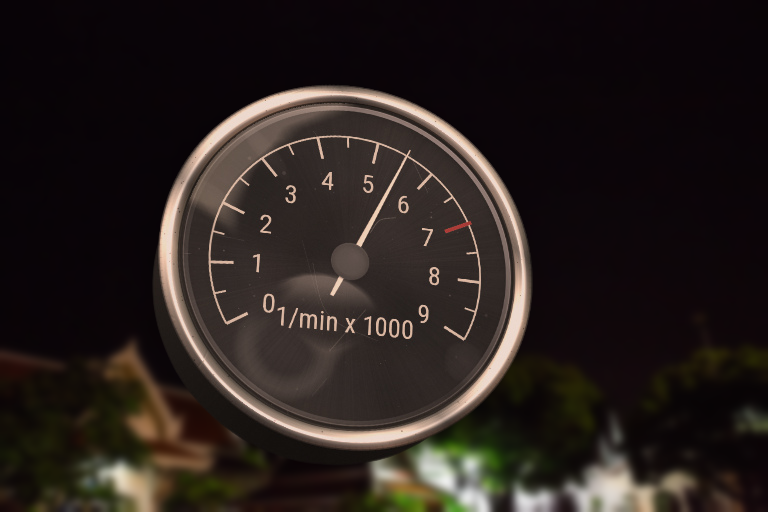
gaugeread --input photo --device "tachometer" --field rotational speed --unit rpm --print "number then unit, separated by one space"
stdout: 5500 rpm
